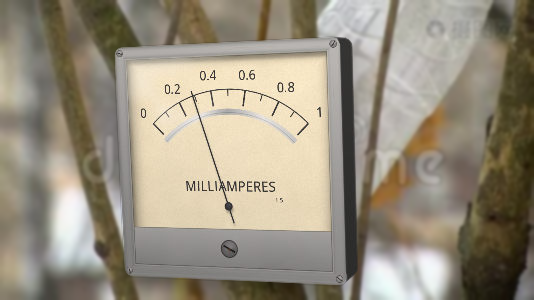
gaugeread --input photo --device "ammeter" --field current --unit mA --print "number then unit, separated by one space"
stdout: 0.3 mA
